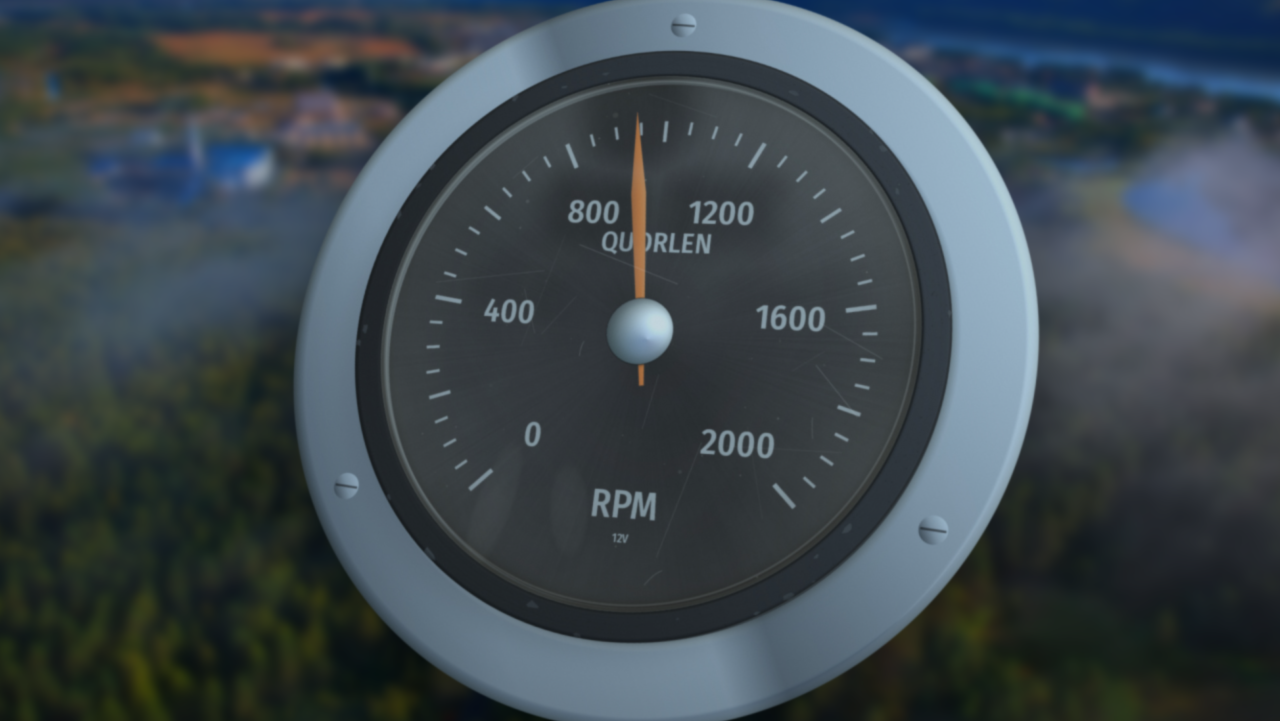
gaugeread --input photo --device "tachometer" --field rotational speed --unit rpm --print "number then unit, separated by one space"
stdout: 950 rpm
